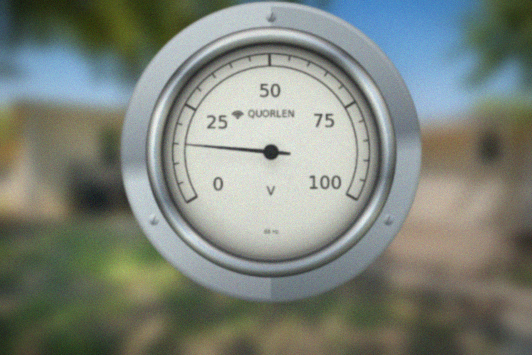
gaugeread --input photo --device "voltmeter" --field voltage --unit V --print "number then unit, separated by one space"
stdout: 15 V
